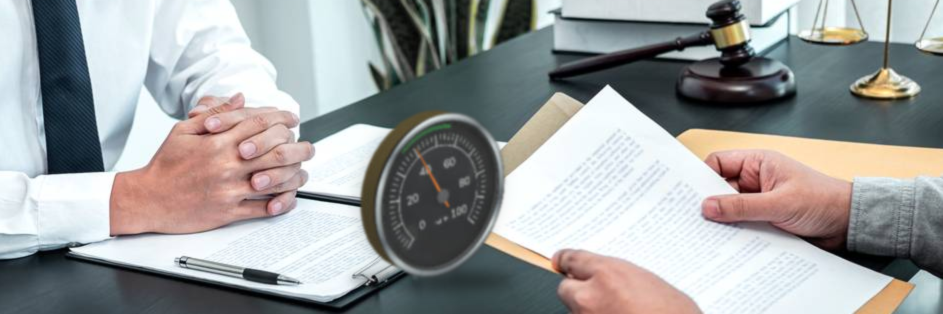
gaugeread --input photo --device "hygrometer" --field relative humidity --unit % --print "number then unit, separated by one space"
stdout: 40 %
